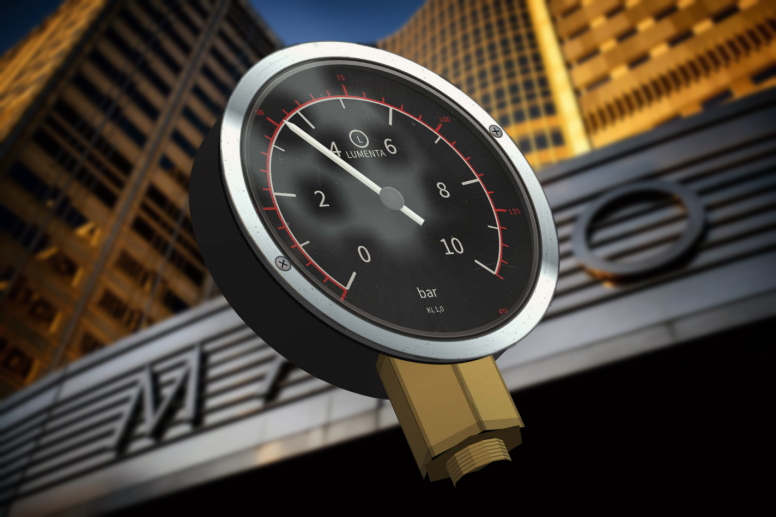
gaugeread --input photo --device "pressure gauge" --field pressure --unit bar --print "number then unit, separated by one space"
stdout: 3.5 bar
